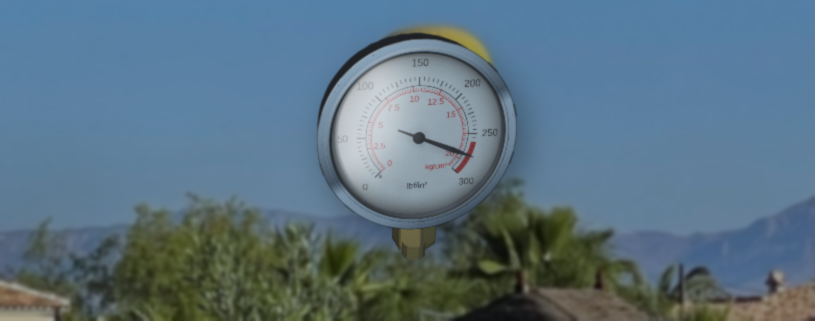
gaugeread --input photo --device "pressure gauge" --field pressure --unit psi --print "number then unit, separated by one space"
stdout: 275 psi
